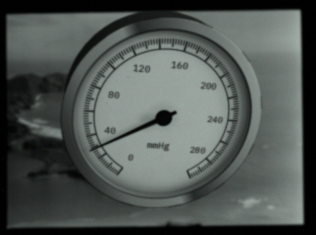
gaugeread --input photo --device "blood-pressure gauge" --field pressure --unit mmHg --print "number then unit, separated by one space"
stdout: 30 mmHg
